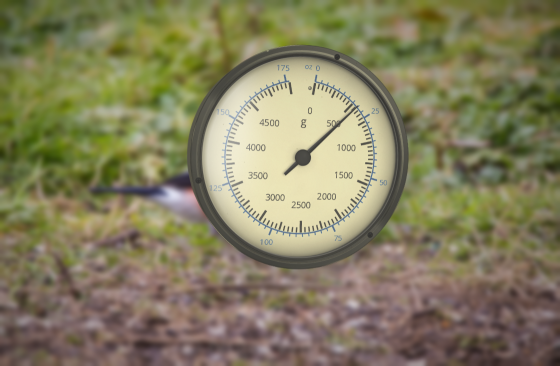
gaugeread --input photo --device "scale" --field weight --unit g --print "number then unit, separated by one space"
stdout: 550 g
